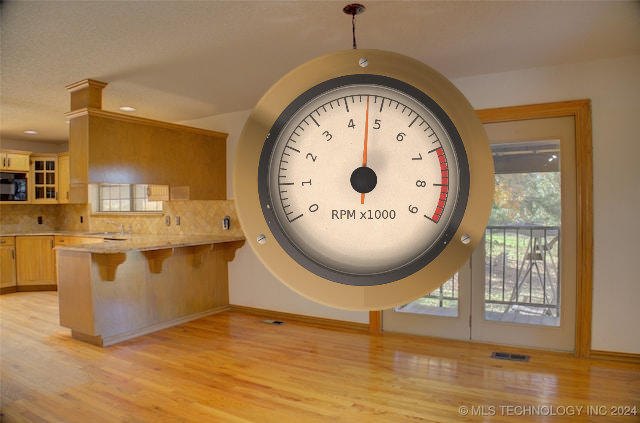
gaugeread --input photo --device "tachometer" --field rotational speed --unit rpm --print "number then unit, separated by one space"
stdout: 4600 rpm
